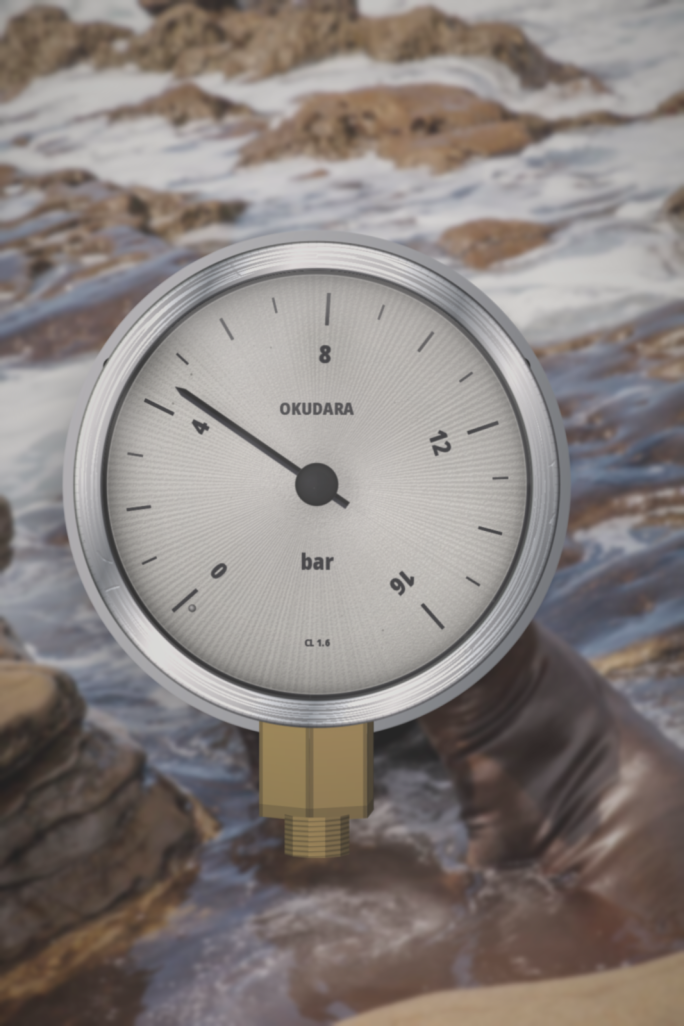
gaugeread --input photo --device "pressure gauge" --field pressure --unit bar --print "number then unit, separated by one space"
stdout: 4.5 bar
